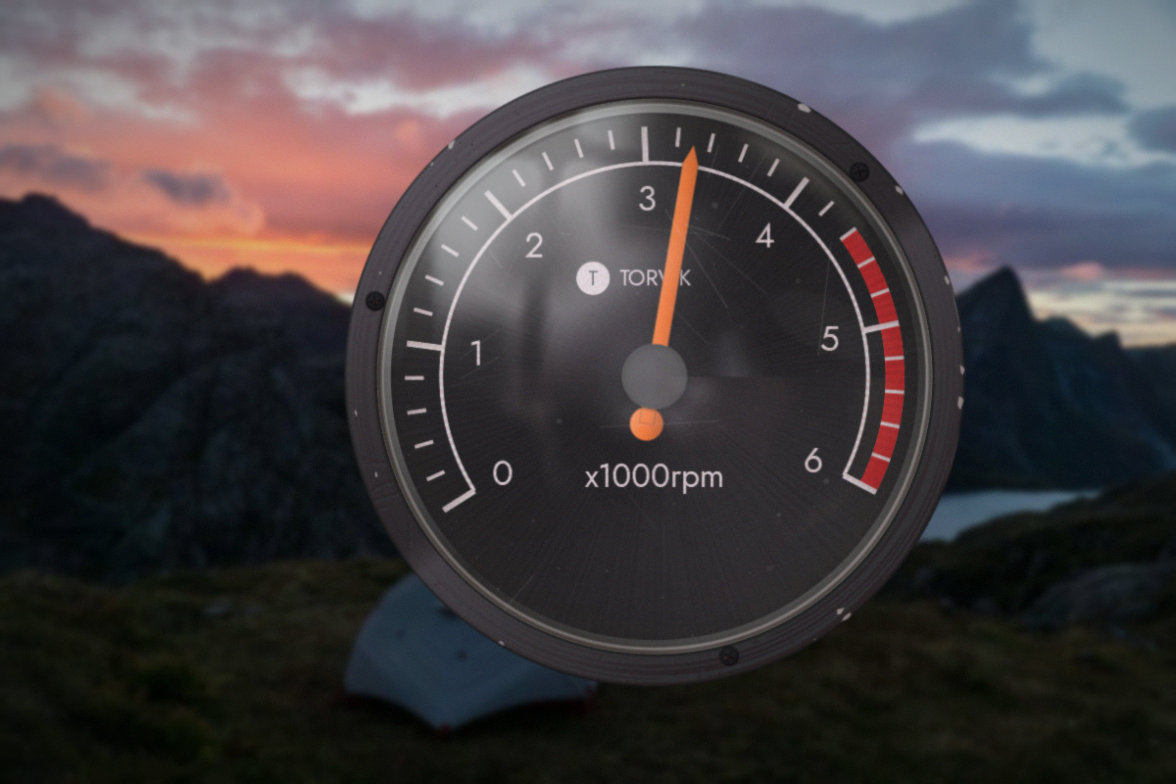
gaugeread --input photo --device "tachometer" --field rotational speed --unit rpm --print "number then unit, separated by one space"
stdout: 3300 rpm
